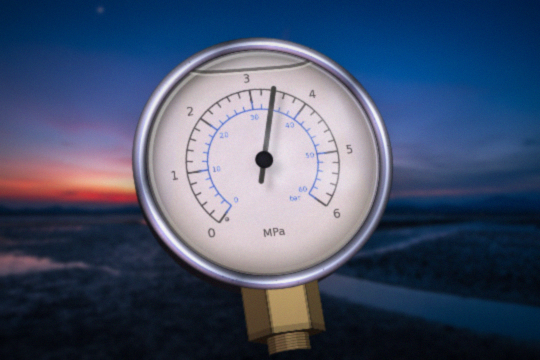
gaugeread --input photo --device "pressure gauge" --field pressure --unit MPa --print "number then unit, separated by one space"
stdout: 3.4 MPa
